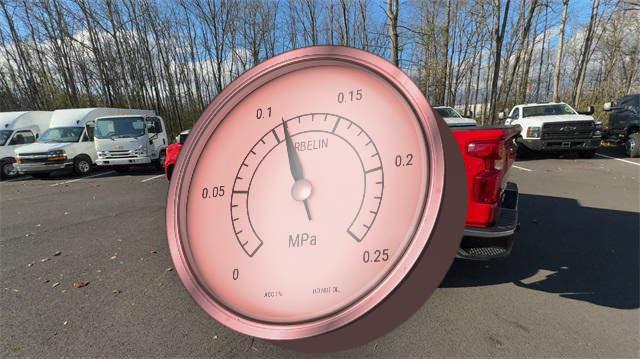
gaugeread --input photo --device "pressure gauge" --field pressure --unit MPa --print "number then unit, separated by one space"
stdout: 0.11 MPa
